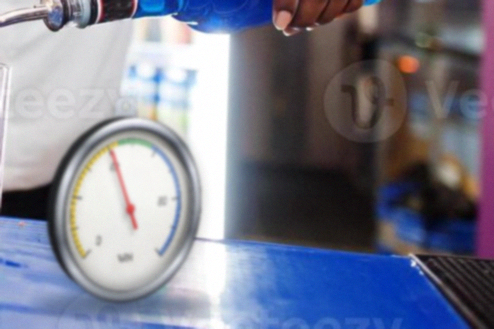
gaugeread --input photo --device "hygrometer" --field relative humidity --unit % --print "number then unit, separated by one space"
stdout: 40 %
